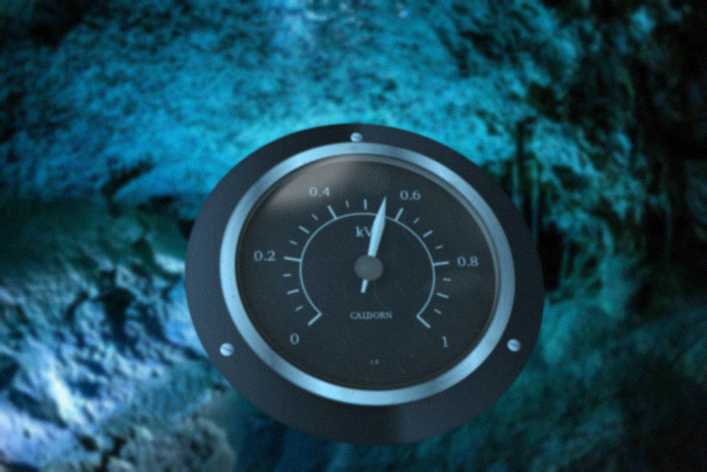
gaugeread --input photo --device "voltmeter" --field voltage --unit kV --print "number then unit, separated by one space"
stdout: 0.55 kV
